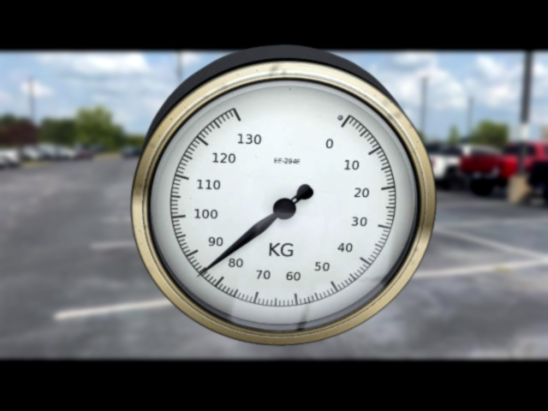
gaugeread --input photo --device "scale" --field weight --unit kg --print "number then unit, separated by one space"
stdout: 85 kg
